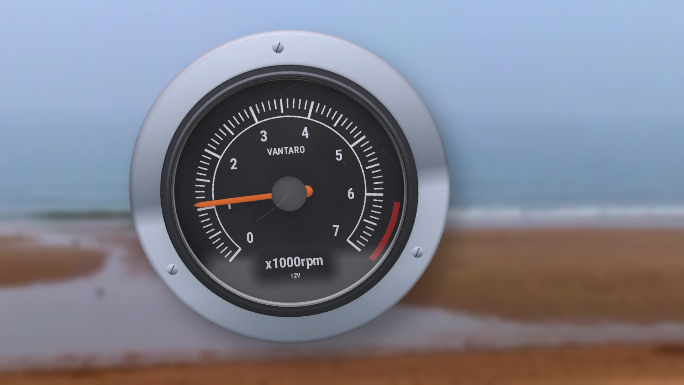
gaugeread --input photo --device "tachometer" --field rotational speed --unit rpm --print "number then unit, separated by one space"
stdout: 1100 rpm
